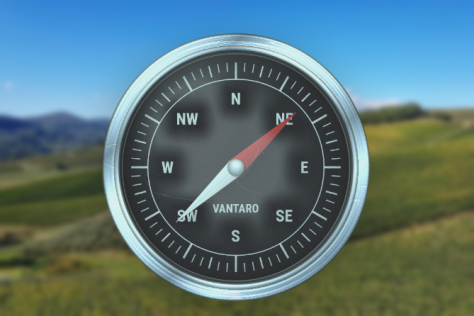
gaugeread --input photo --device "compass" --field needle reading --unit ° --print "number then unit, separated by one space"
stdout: 47.5 °
